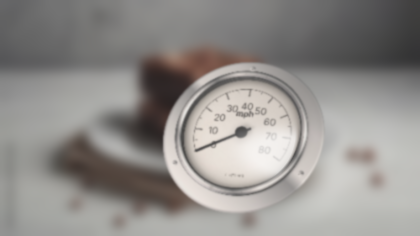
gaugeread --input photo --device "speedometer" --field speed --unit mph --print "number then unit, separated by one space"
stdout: 0 mph
